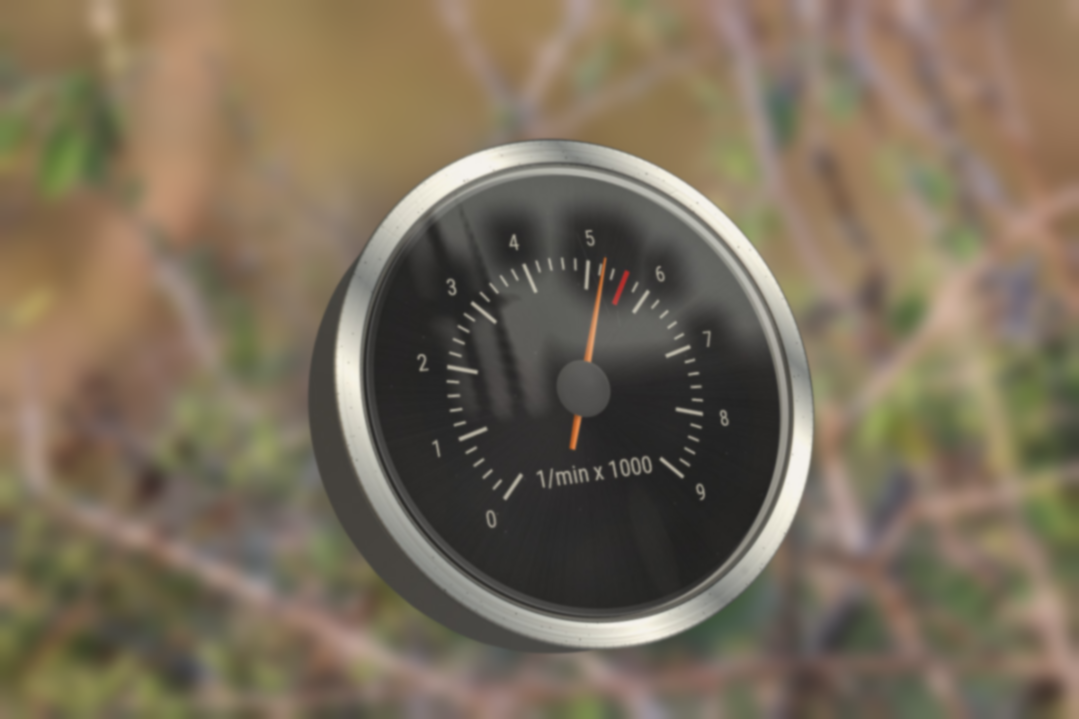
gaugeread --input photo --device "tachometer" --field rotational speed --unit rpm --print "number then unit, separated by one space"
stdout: 5200 rpm
